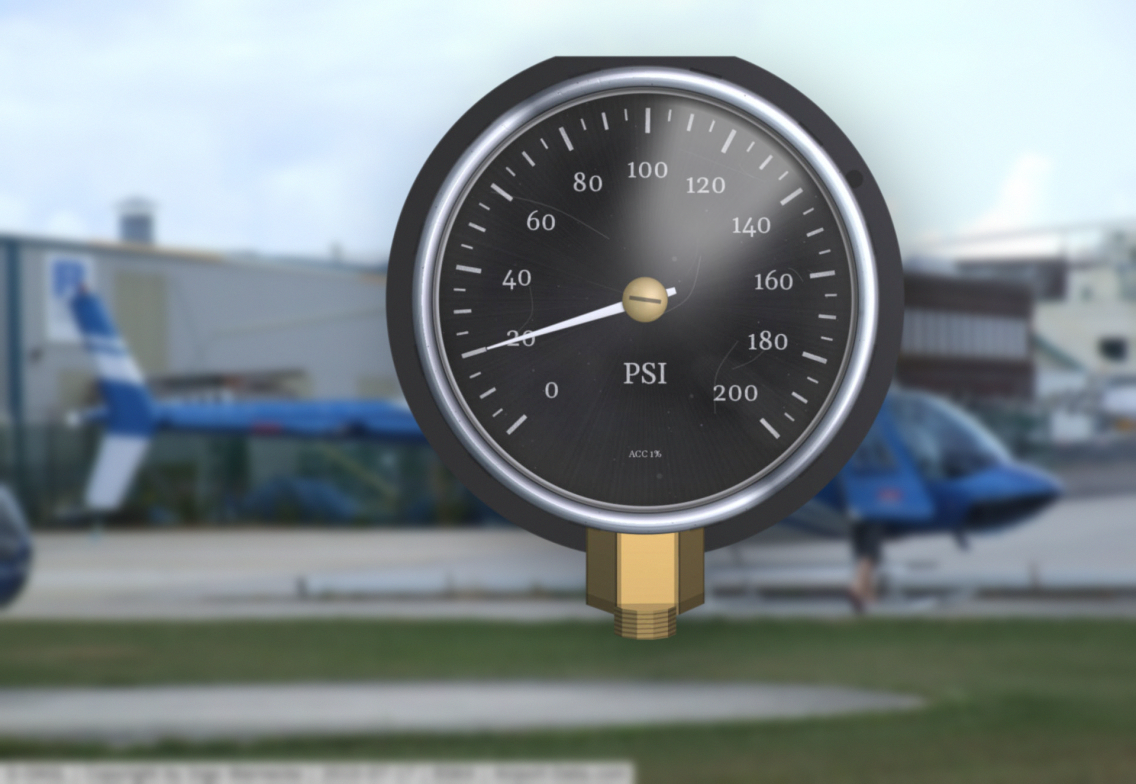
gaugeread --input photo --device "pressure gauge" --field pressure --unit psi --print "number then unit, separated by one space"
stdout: 20 psi
